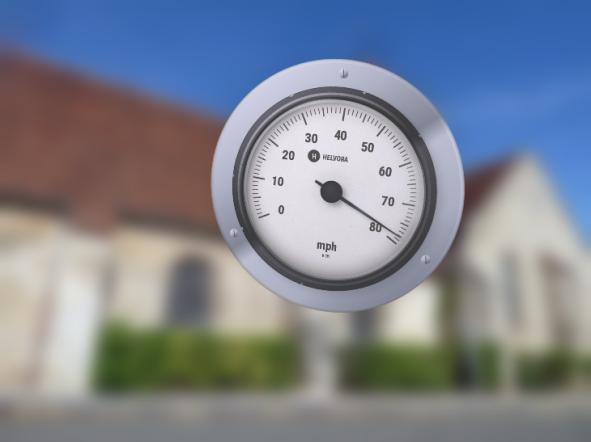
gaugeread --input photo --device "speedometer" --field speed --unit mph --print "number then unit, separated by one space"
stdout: 78 mph
